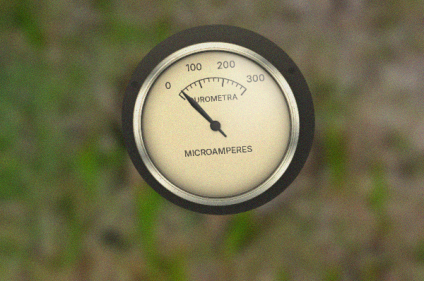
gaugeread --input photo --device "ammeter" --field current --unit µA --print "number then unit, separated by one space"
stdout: 20 µA
